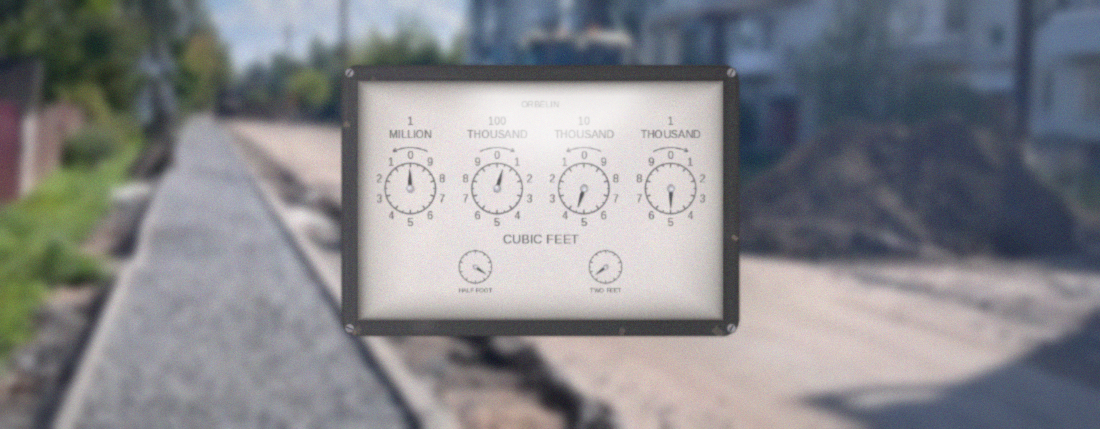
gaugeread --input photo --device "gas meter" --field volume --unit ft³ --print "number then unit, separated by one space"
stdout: 4500 ft³
